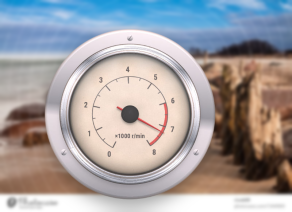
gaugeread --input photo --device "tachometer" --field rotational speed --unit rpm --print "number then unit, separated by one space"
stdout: 7250 rpm
